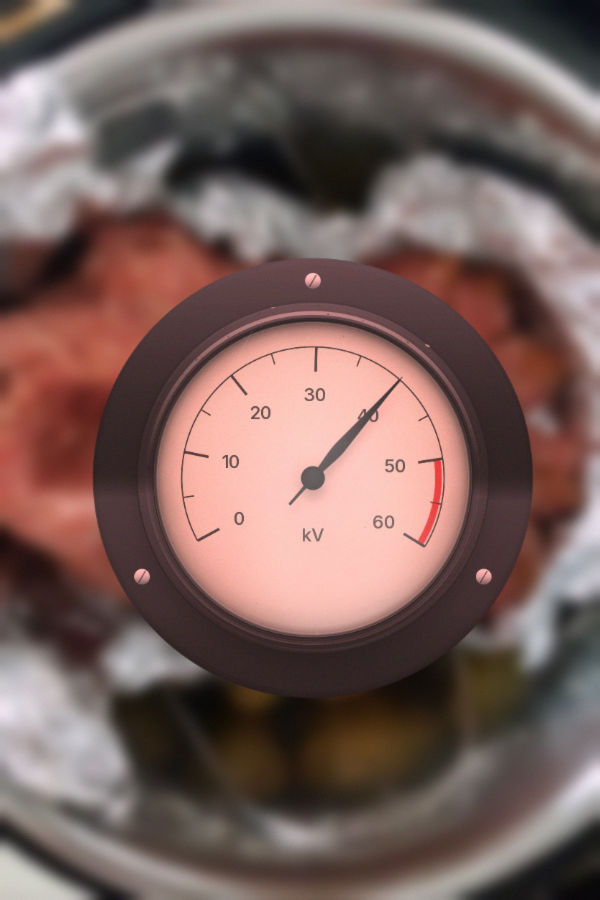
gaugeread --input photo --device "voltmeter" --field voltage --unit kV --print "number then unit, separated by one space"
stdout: 40 kV
